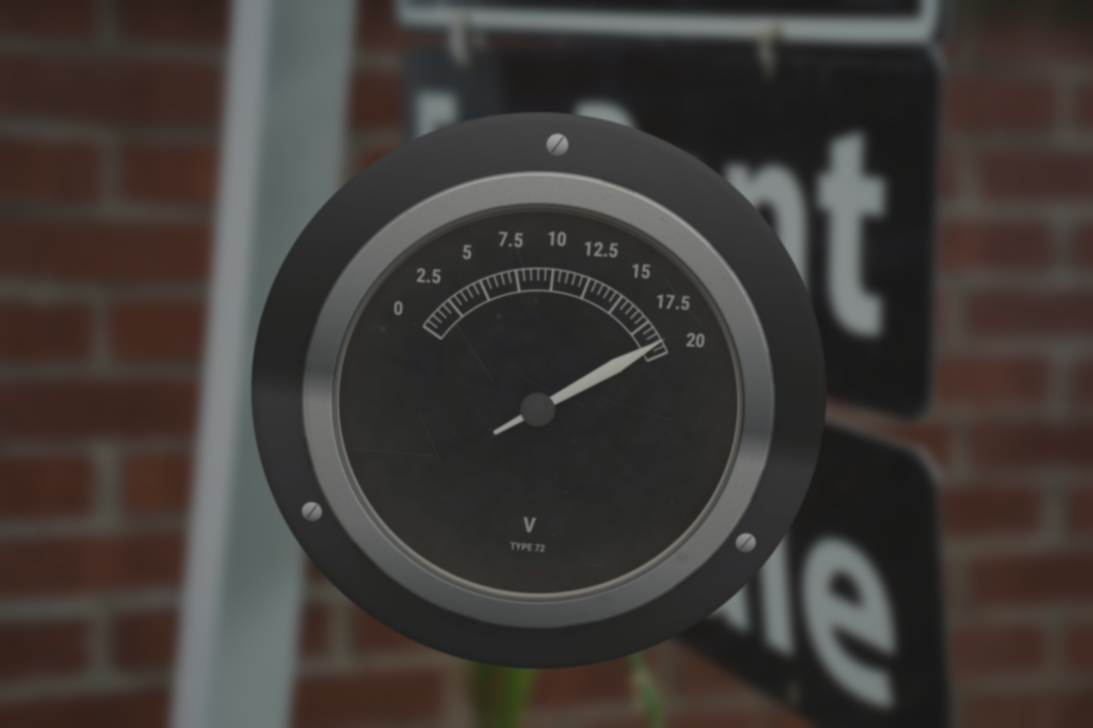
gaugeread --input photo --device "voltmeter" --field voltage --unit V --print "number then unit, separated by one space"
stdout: 19 V
